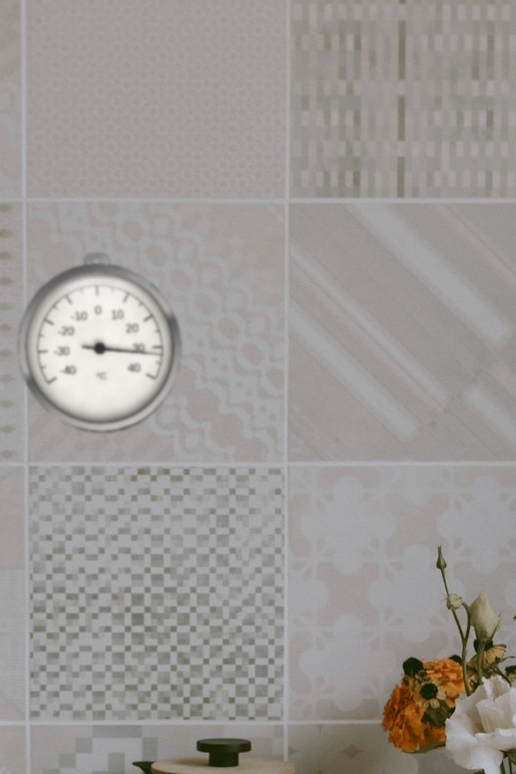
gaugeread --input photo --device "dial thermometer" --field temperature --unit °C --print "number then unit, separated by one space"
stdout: 32.5 °C
